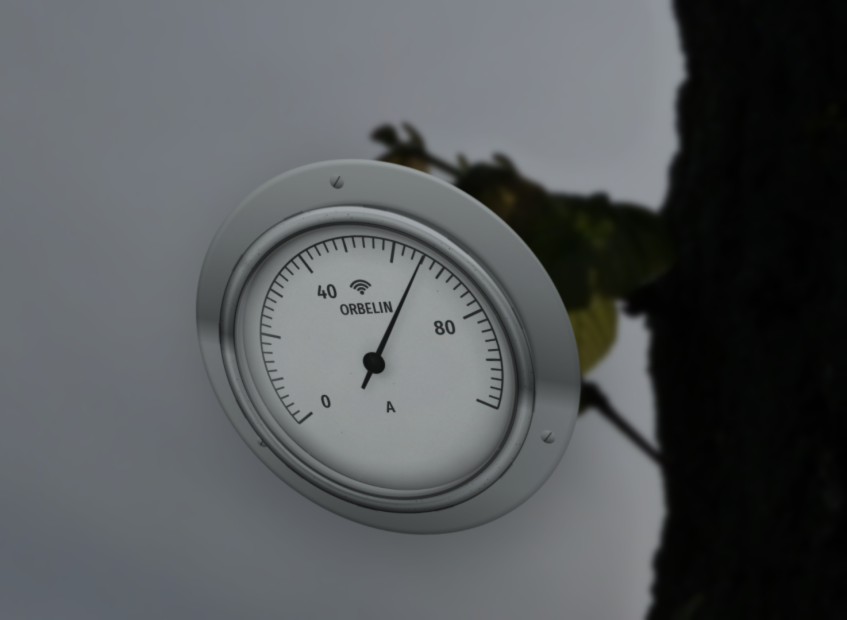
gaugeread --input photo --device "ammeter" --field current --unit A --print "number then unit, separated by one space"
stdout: 66 A
